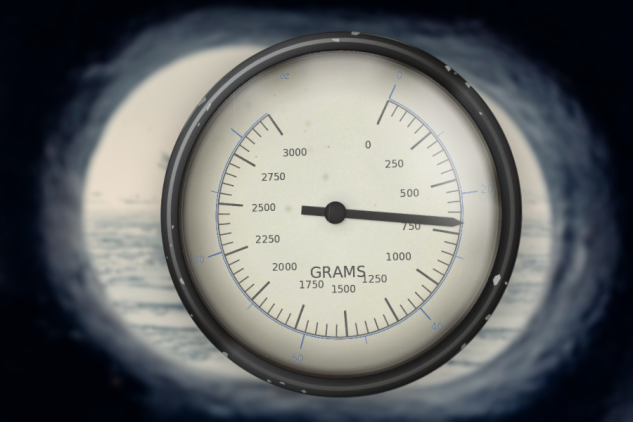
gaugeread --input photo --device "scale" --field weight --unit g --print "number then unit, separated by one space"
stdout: 700 g
